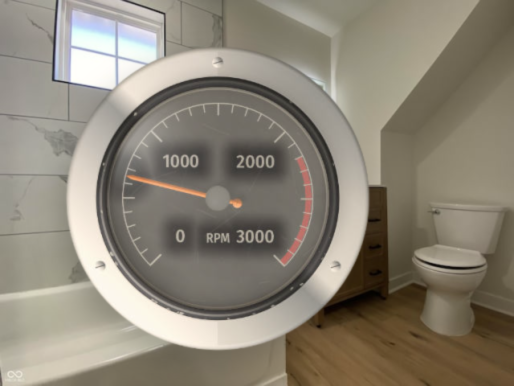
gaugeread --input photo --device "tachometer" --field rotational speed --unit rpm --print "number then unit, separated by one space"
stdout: 650 rpm
